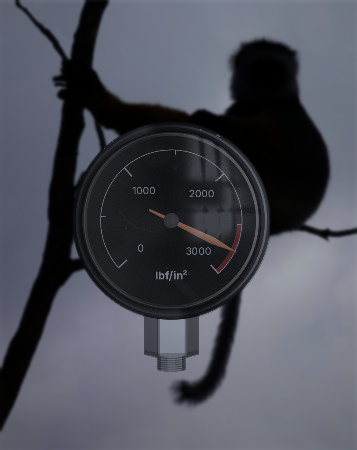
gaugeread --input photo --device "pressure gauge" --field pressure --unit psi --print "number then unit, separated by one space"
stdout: 2750 psi
